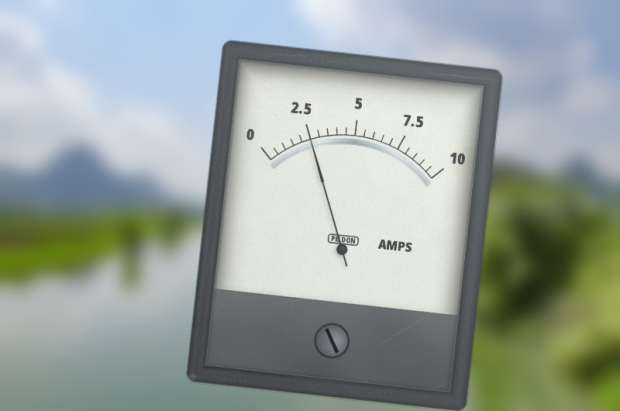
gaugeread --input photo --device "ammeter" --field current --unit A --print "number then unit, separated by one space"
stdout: 2.5 A
